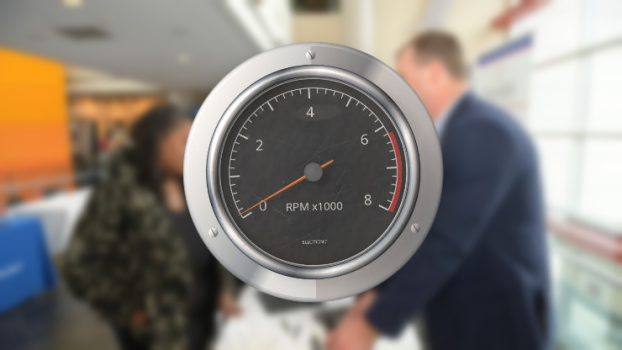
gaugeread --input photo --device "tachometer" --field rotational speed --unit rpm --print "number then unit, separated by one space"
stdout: 100 rpm
